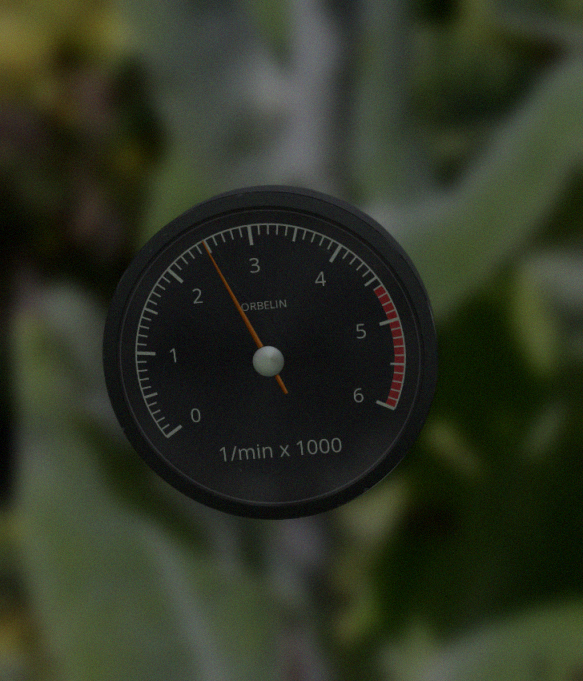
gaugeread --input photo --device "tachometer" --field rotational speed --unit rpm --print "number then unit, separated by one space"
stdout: 2500 rpm
